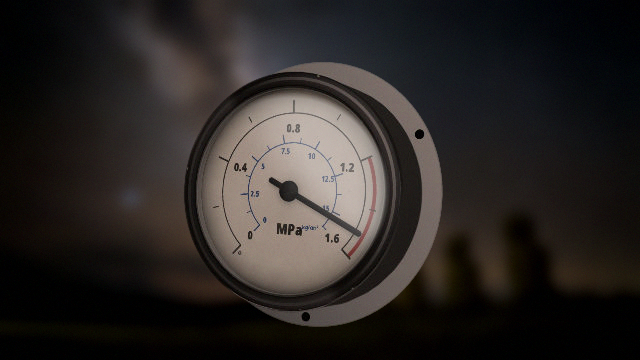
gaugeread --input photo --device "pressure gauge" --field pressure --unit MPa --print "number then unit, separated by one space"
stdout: 1.5 MPa
